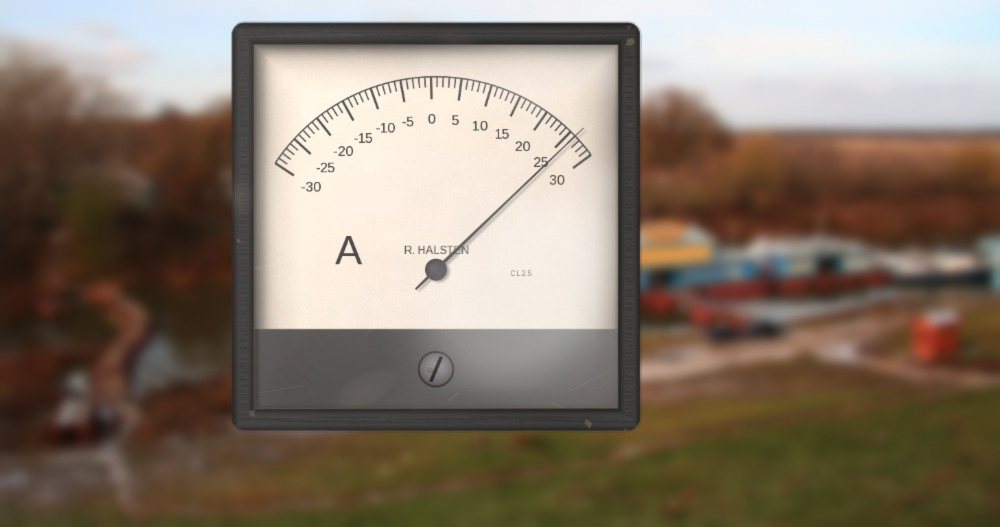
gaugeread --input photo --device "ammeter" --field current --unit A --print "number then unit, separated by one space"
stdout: 26 A
